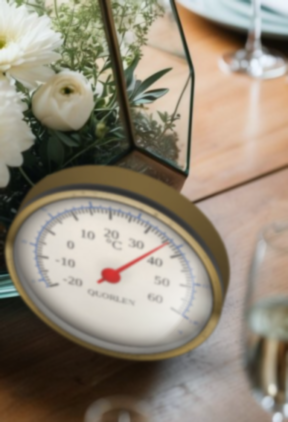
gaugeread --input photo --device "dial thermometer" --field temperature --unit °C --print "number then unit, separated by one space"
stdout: 35 °C
